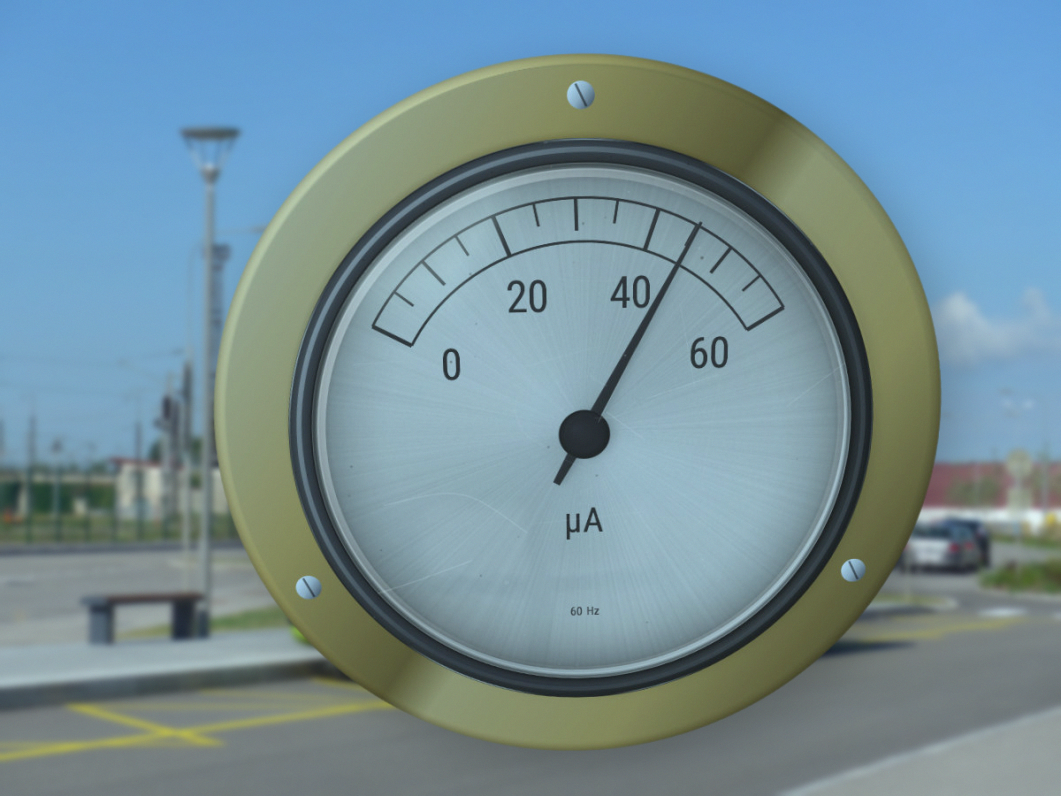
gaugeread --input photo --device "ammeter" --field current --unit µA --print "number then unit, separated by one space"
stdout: 45 µA
